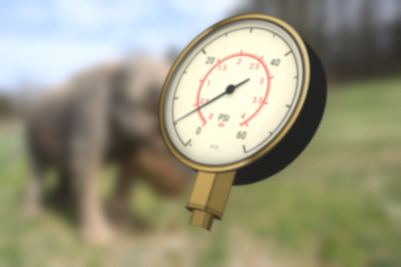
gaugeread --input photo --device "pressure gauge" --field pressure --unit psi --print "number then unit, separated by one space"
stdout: 5 psi
